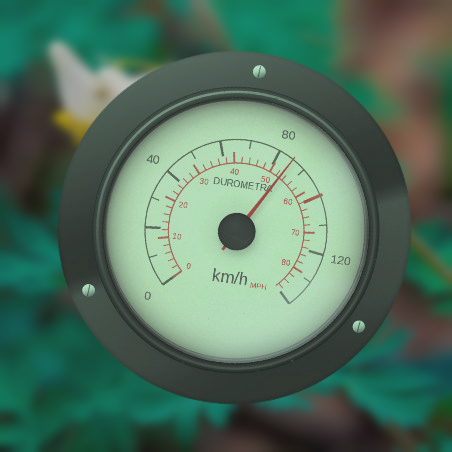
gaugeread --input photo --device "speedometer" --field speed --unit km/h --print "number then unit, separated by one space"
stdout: 85 km/h
